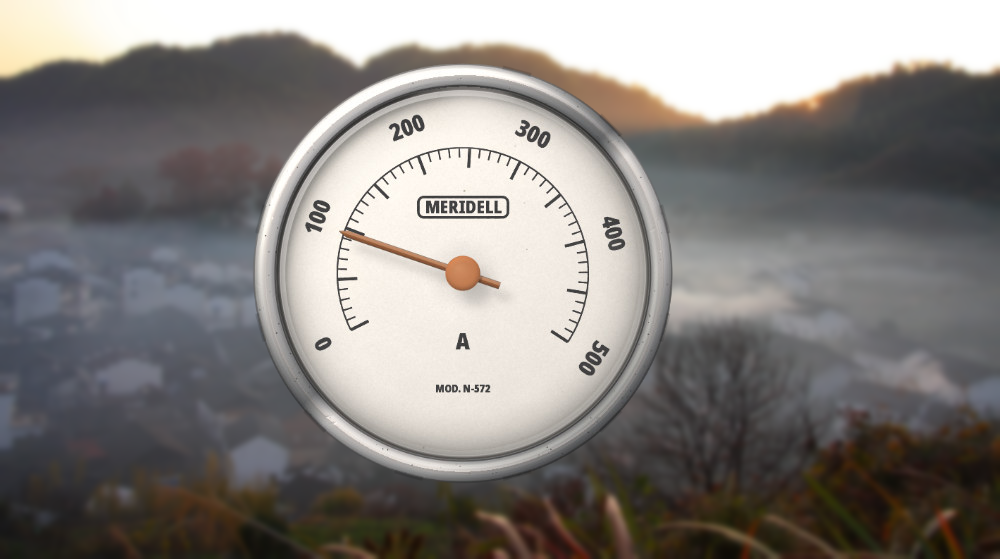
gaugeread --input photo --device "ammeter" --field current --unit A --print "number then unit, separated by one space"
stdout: 95 A
